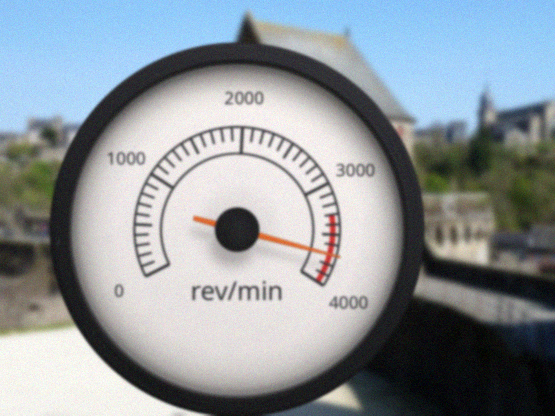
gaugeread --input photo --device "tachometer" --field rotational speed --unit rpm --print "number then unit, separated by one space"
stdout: 3700 rpm
